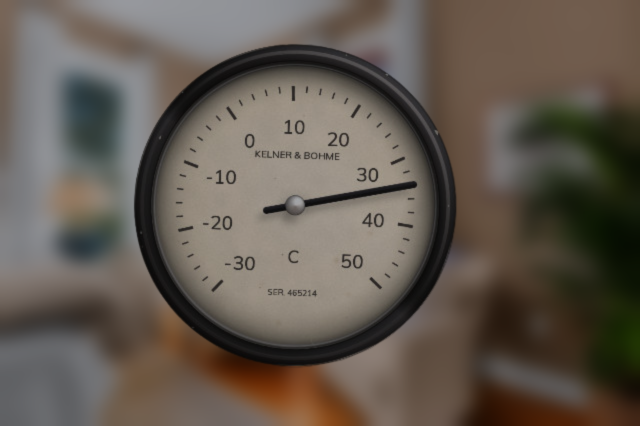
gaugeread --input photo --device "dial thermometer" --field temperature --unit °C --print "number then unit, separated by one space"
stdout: 34 °C
